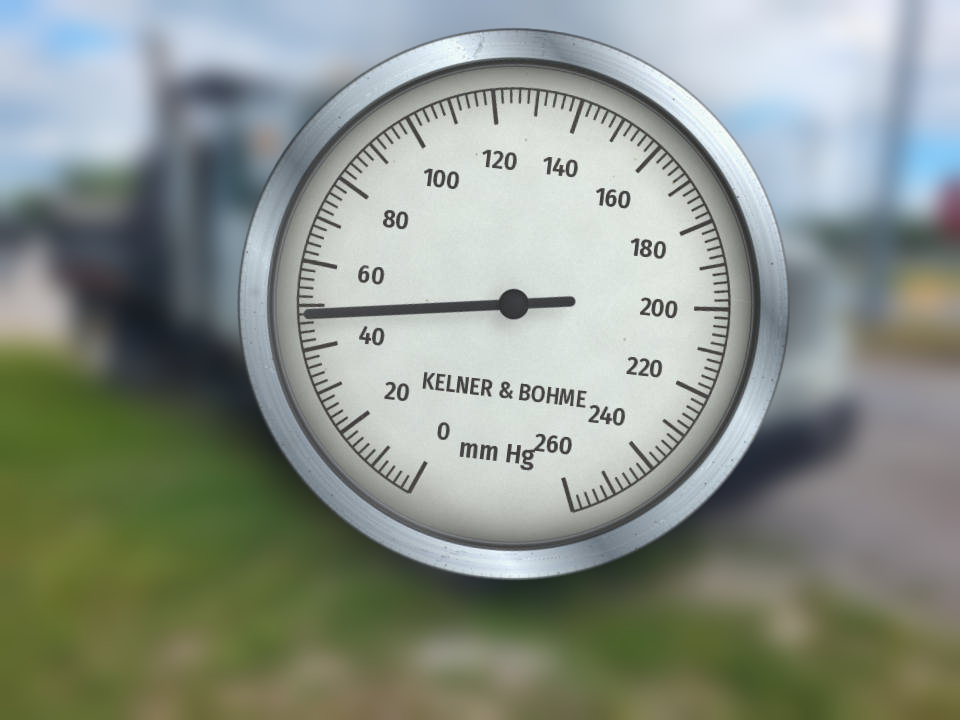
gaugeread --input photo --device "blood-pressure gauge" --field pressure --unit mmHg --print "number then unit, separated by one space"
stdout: 48 mmHg
